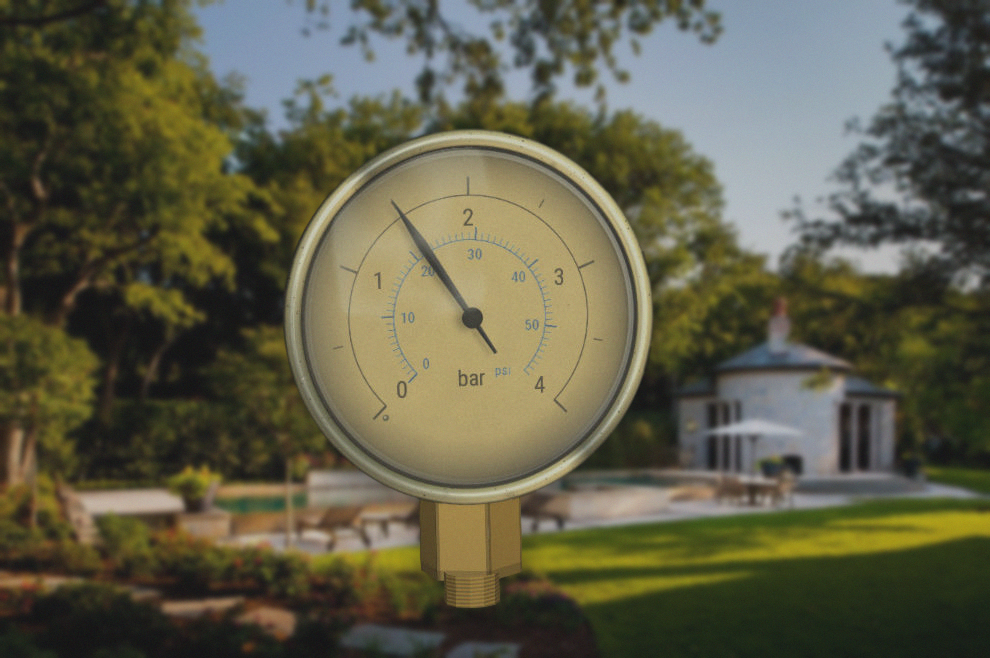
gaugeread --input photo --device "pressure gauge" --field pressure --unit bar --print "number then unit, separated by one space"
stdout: 1.5 bar
